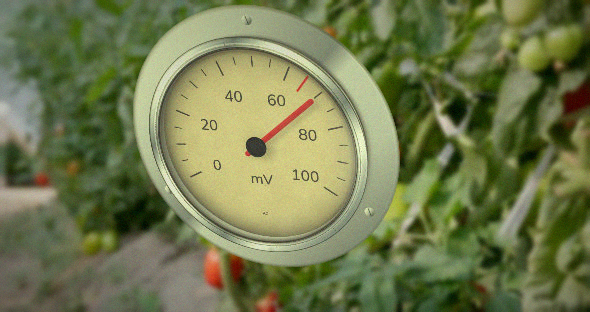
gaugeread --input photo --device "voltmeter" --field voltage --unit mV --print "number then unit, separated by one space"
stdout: 70 mV
